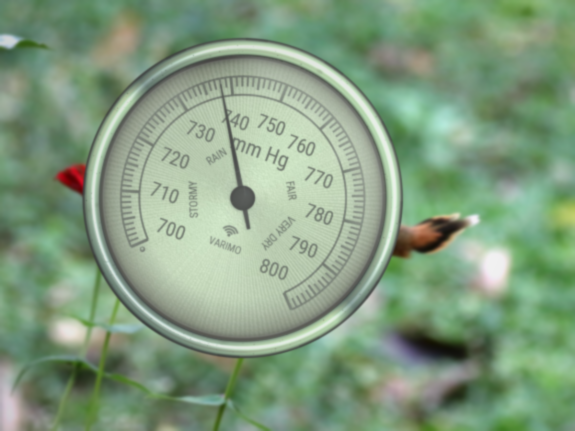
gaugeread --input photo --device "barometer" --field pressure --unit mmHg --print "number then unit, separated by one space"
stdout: 738 mmHg
